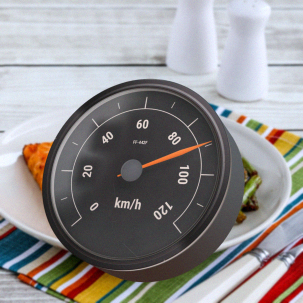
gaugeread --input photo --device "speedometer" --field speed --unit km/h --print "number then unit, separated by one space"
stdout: 90 km/h
